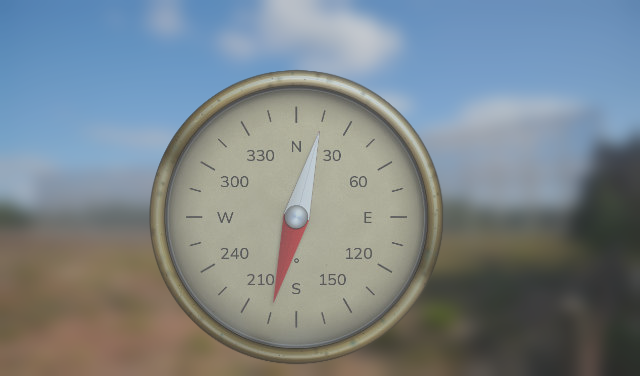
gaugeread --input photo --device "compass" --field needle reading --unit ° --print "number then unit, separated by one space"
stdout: 195 °
